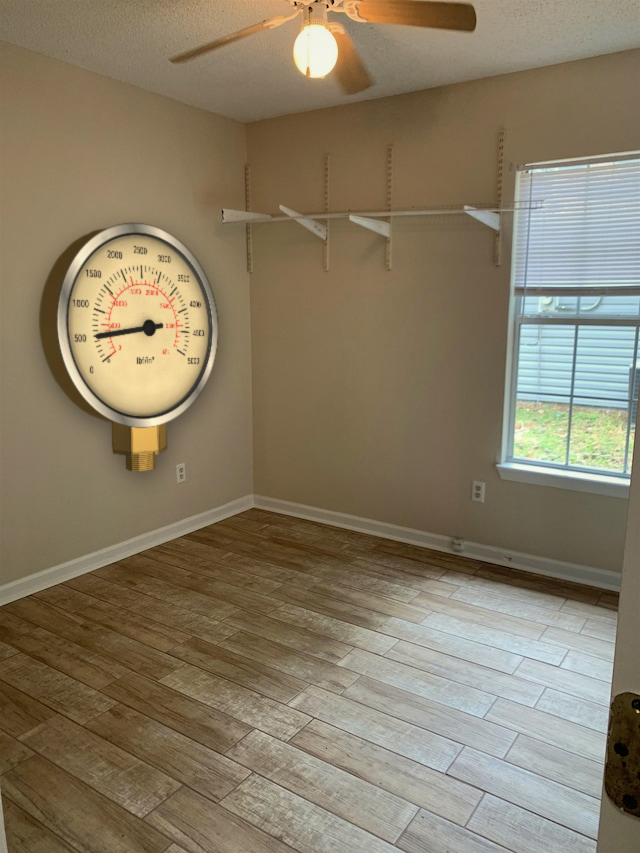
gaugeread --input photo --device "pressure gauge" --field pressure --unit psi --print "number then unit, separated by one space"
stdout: 500 psi
